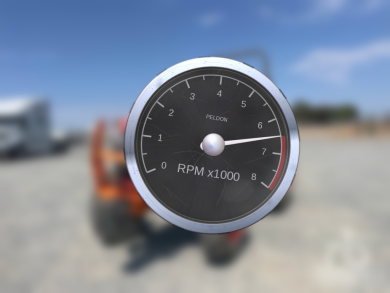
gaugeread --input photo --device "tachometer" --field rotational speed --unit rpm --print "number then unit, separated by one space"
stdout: 6500 rpm
